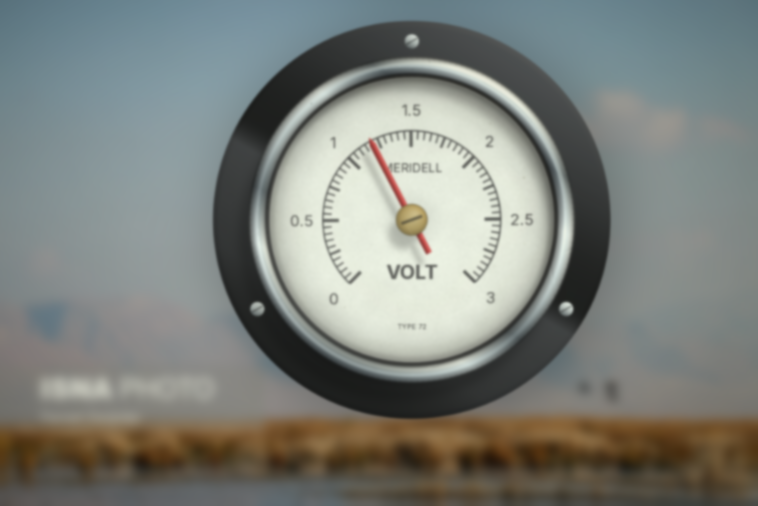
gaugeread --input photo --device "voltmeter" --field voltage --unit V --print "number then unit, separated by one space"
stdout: 1.2 V
